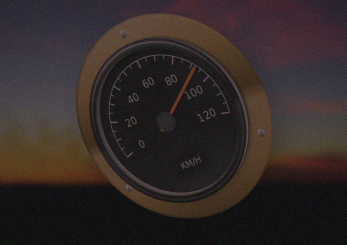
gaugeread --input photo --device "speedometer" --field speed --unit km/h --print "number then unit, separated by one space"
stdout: 92.5 km/h
